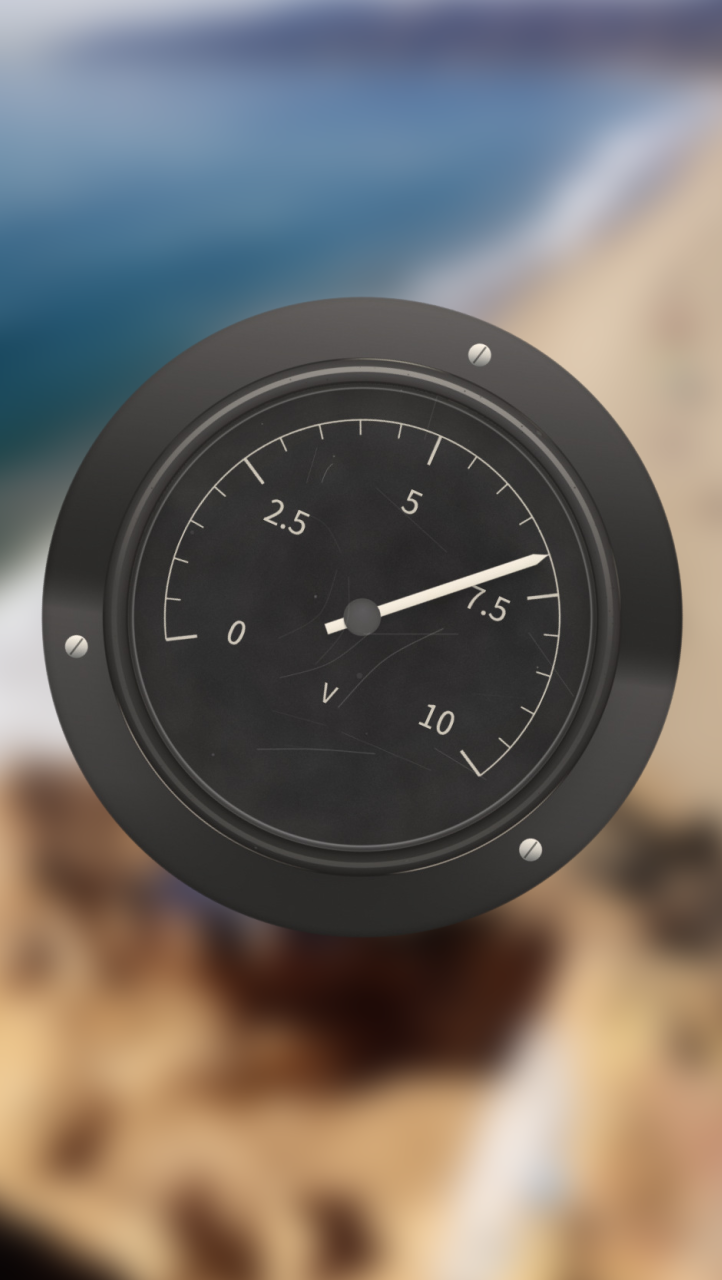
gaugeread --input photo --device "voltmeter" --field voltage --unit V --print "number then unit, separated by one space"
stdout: 7 V
